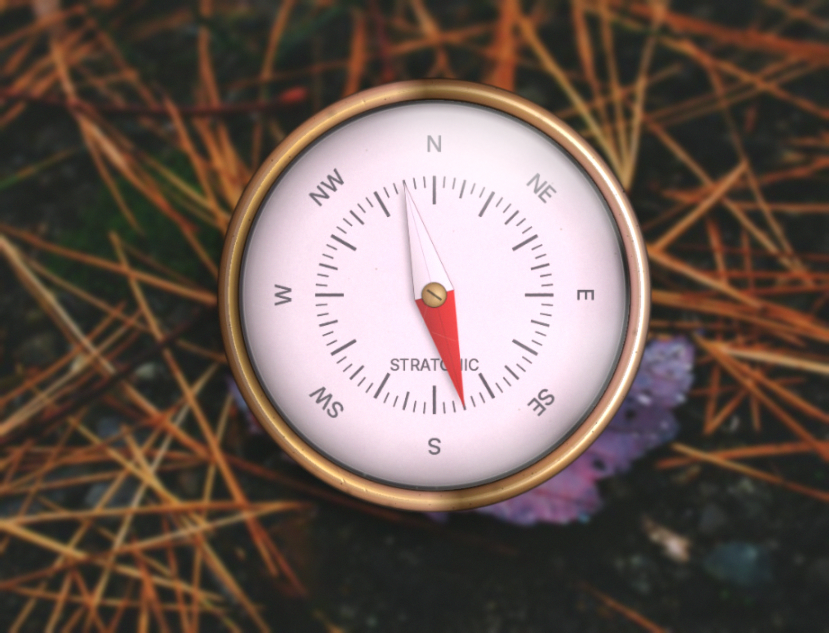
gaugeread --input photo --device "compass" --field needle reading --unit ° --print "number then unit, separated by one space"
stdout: 165 °
